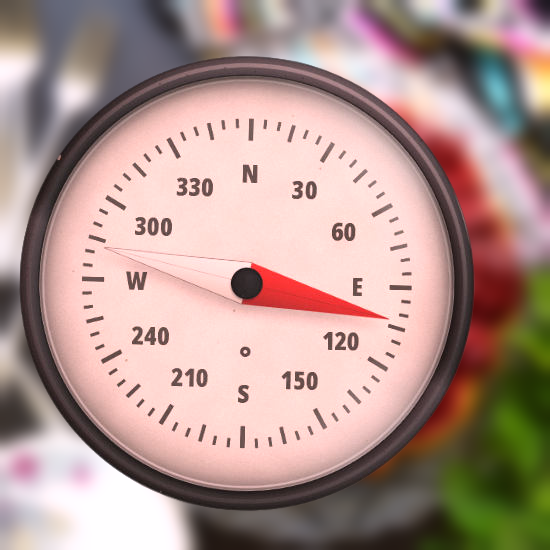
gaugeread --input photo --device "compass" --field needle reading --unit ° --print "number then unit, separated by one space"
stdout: 102.5 °
